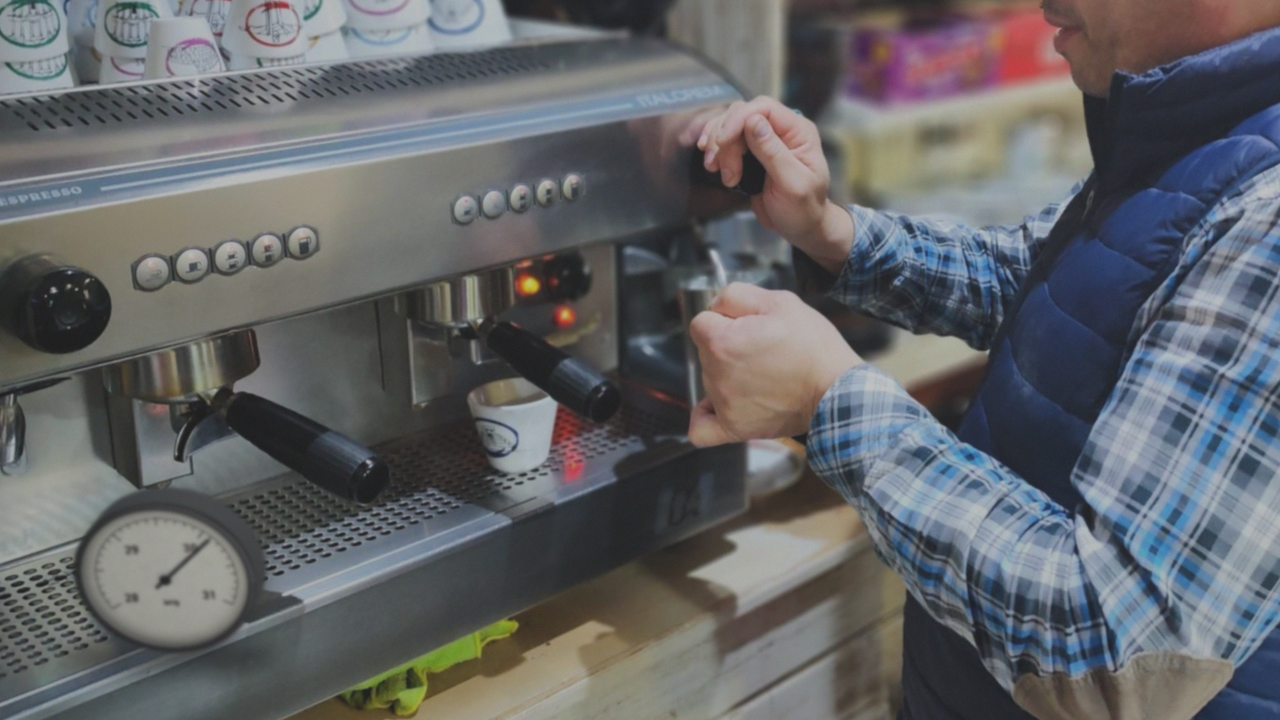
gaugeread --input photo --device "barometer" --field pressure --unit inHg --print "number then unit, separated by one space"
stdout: 30.1 inHg
